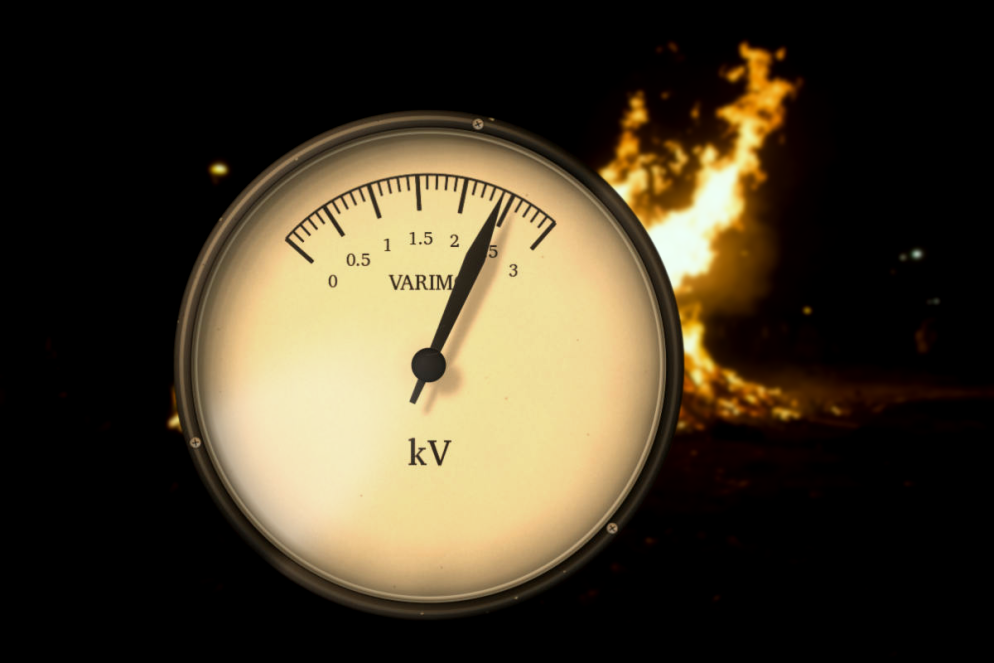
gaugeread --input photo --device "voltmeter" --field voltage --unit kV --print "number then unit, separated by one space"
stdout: 2.4 kV
